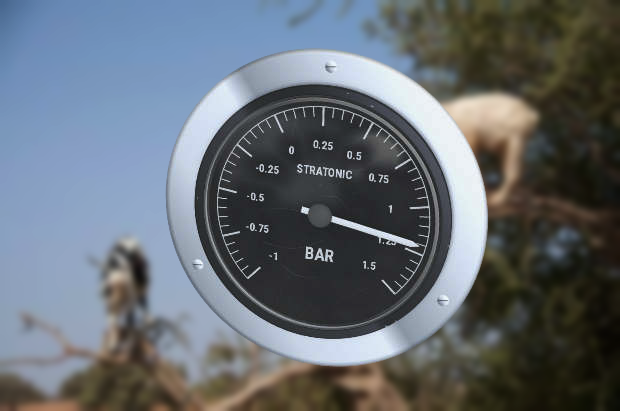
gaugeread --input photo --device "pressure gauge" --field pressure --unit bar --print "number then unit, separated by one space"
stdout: 1.2 bar
